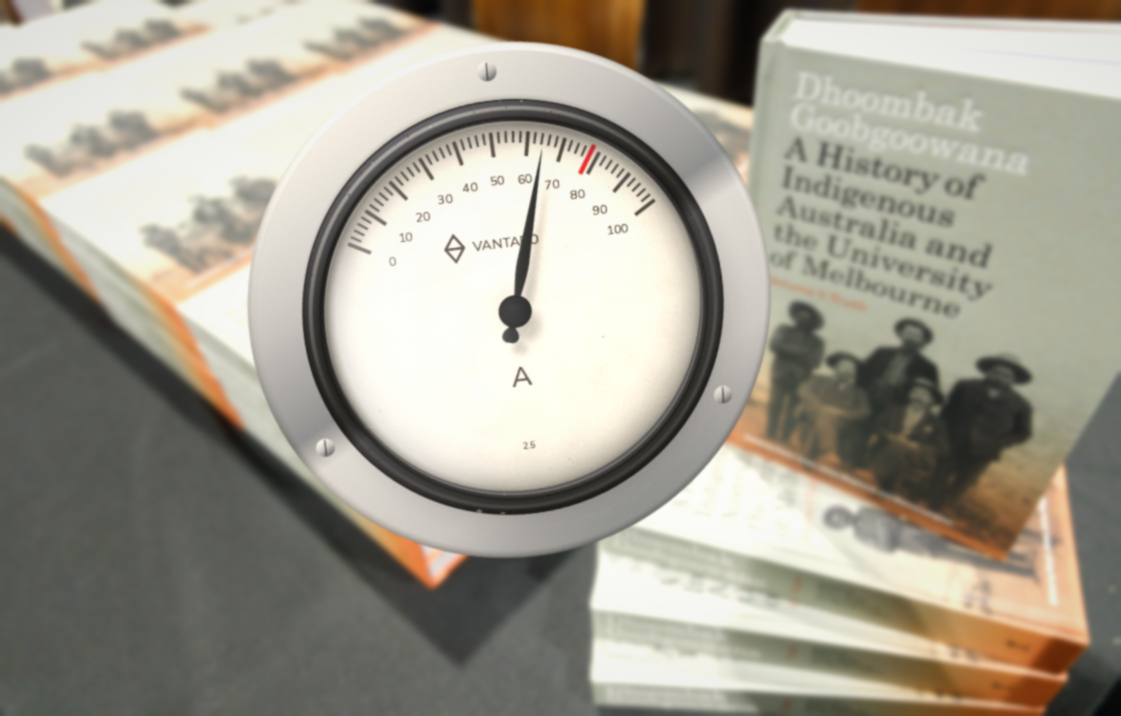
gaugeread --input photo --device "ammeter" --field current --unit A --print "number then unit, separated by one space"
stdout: 64 A
